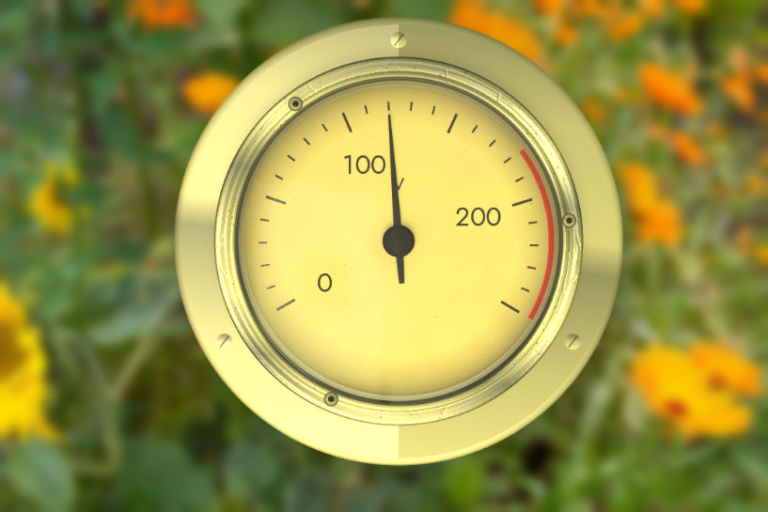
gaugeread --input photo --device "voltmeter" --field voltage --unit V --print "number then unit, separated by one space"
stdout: 120 V
